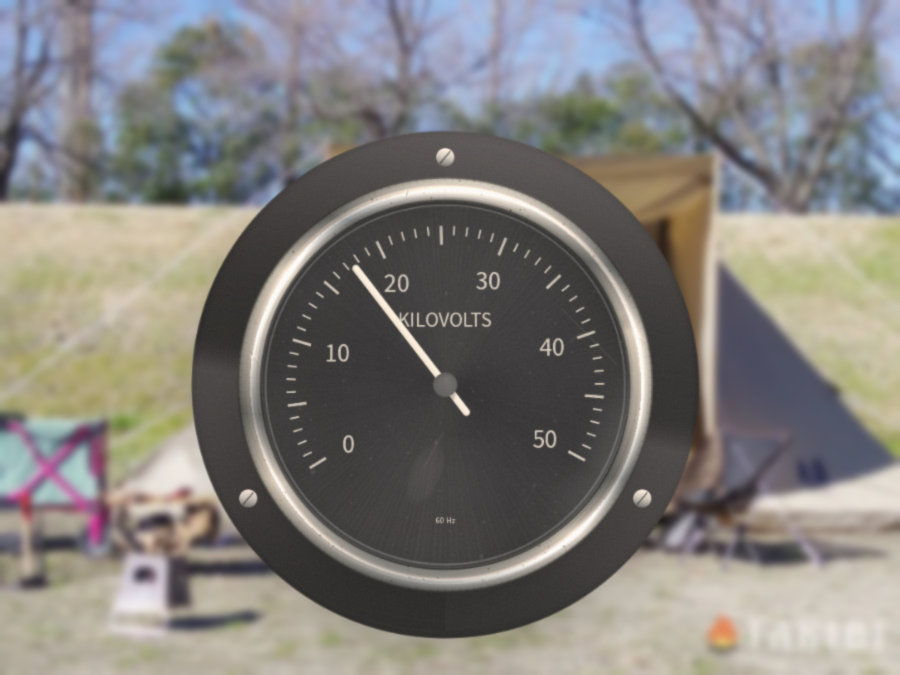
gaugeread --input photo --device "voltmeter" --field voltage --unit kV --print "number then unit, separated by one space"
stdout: 17.5 kV
